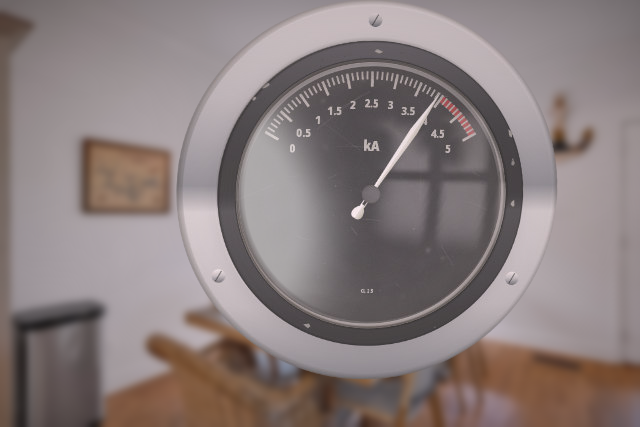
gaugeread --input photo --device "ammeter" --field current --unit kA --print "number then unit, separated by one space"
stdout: 3.9 kA
